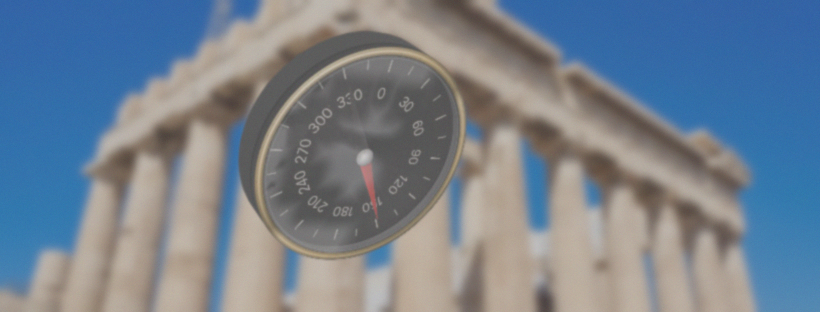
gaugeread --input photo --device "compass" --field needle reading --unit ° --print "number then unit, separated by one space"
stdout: 150 °
